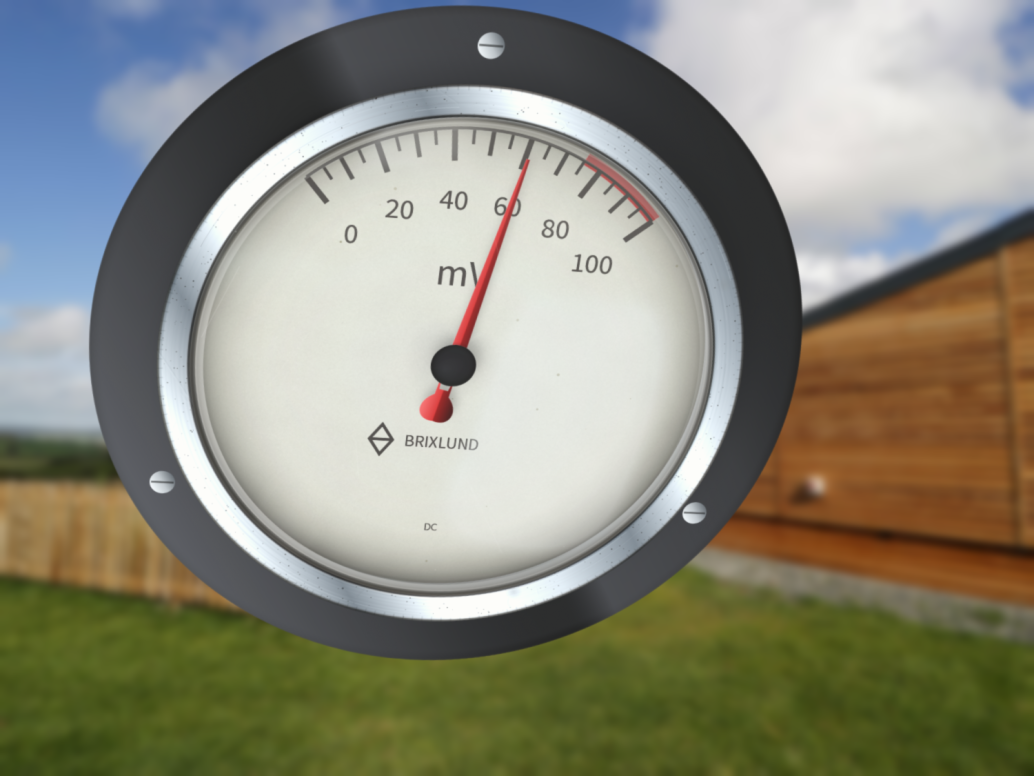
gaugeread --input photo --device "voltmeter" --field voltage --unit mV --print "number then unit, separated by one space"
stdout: 60 mV
